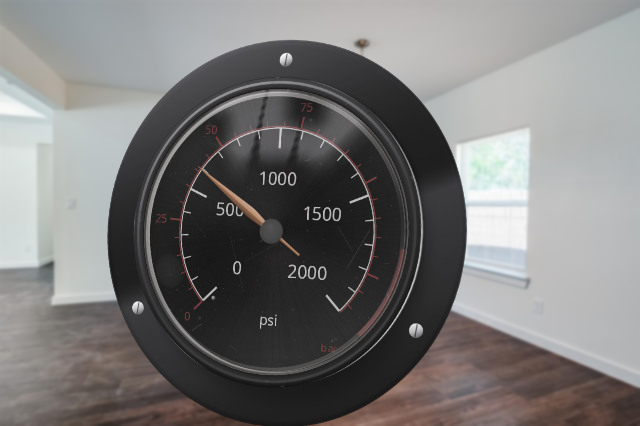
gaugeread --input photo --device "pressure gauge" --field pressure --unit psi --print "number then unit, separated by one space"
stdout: 600 psi
